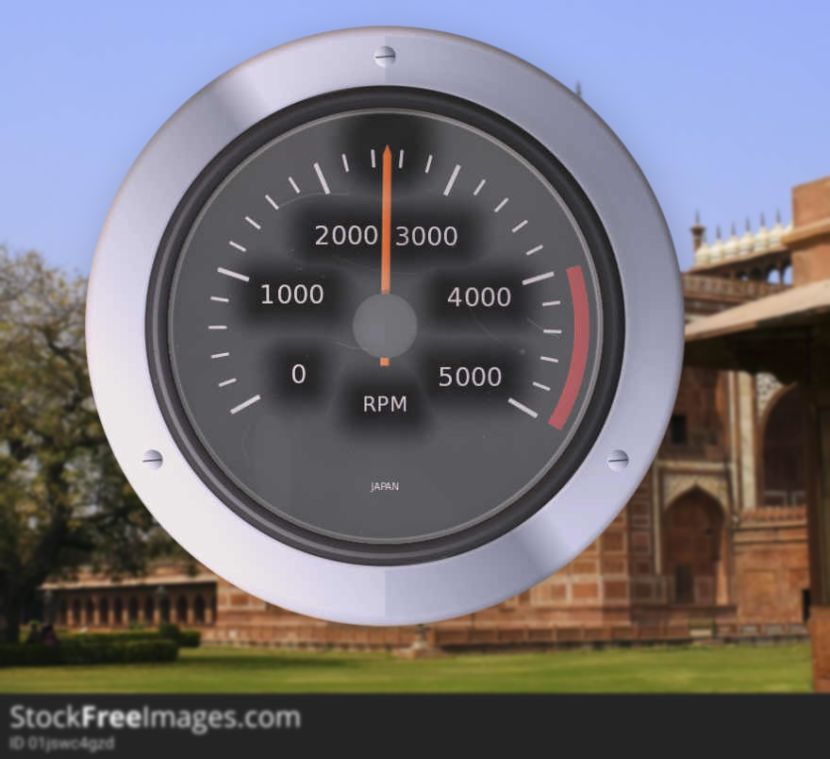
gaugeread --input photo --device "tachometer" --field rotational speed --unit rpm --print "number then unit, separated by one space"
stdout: 2500 rpm
